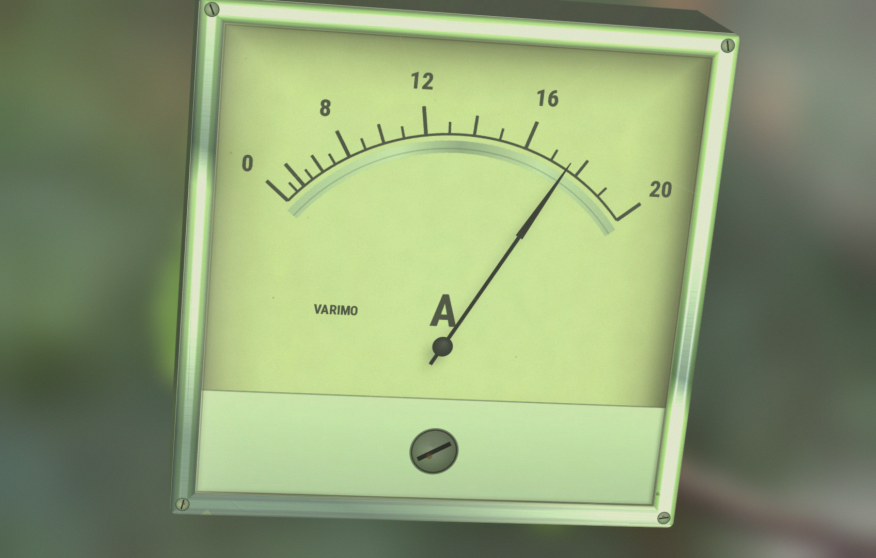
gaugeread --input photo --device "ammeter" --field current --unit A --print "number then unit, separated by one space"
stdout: 17.5 A
